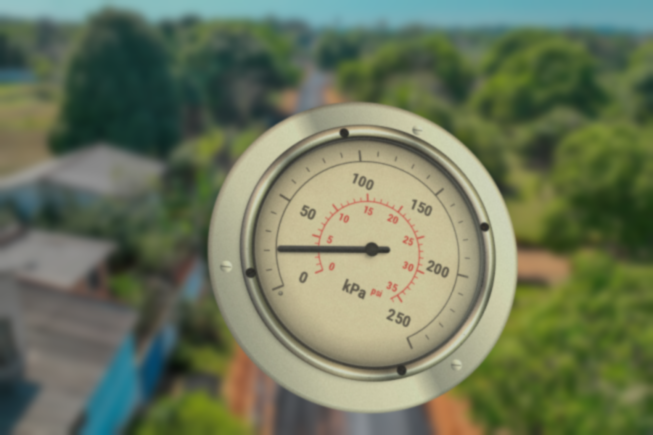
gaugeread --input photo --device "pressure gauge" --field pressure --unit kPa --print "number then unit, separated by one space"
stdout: 20 kPa
